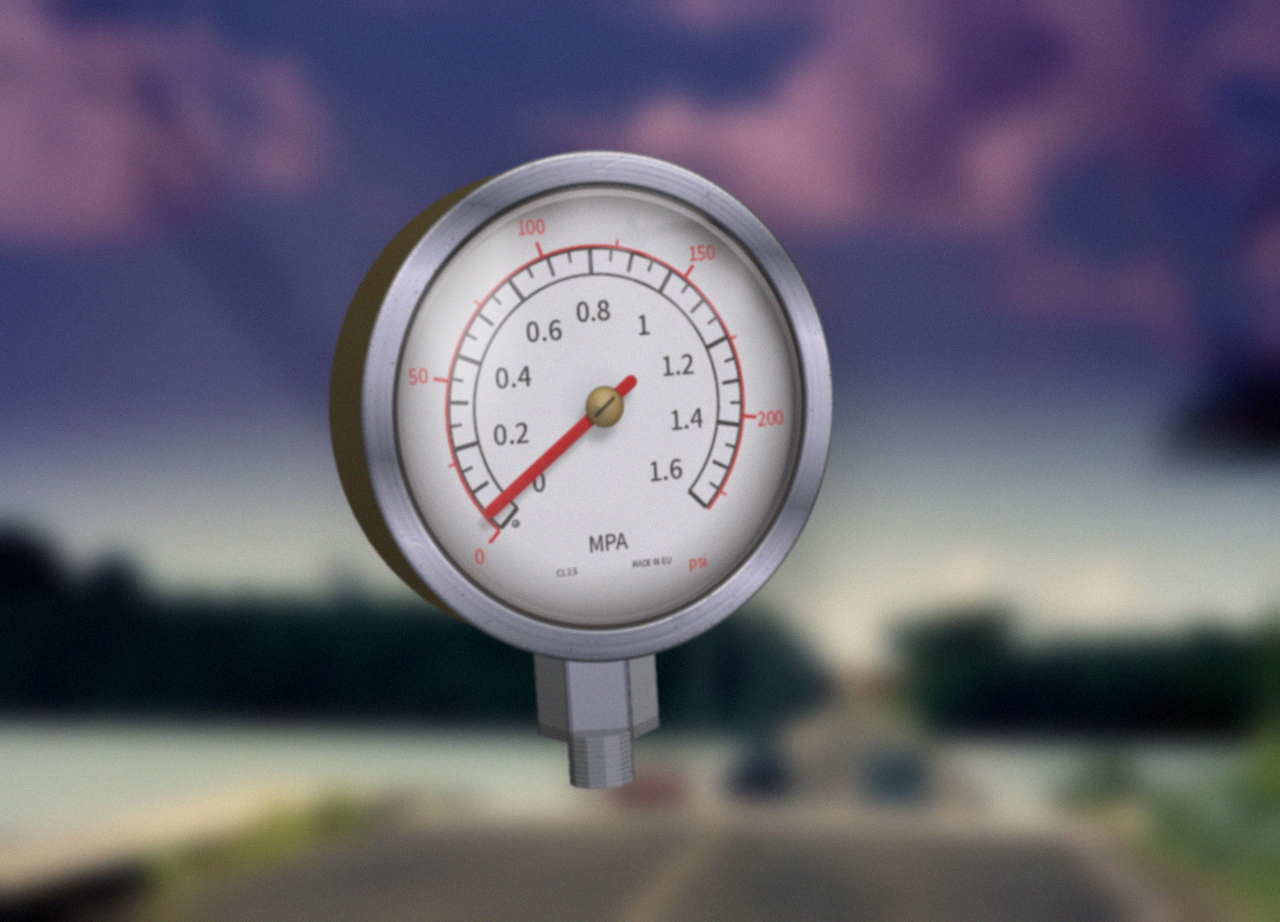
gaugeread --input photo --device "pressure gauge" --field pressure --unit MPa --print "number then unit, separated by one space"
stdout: 0.05 MPa
